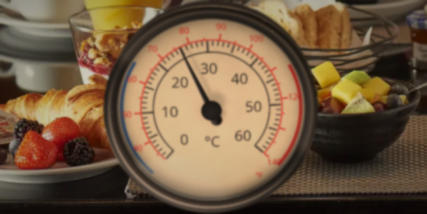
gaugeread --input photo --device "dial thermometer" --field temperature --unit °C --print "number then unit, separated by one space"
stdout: 25 °C
